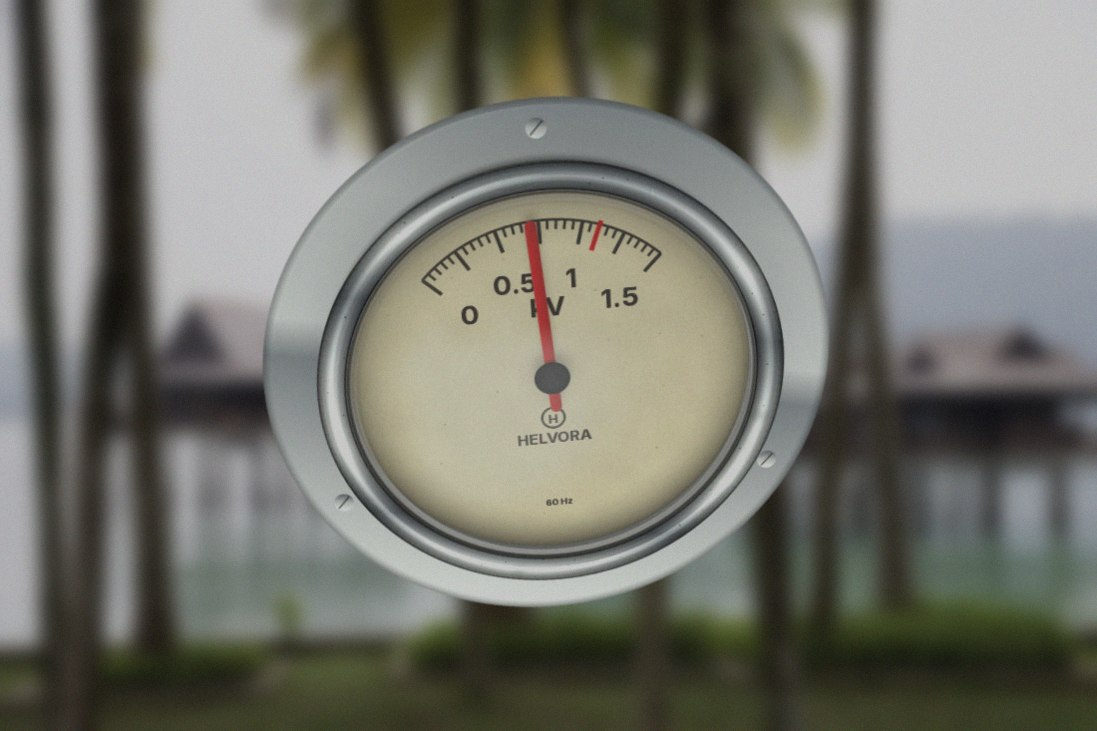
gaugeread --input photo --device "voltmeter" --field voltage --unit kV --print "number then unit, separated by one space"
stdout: 0.7 kV
